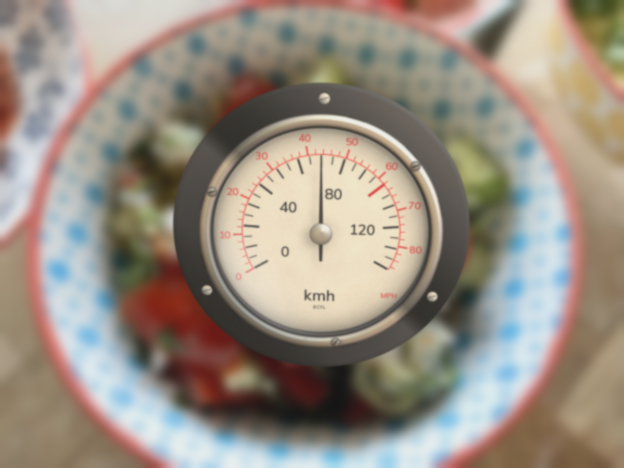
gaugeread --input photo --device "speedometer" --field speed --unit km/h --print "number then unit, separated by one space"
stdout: 70 km/h
